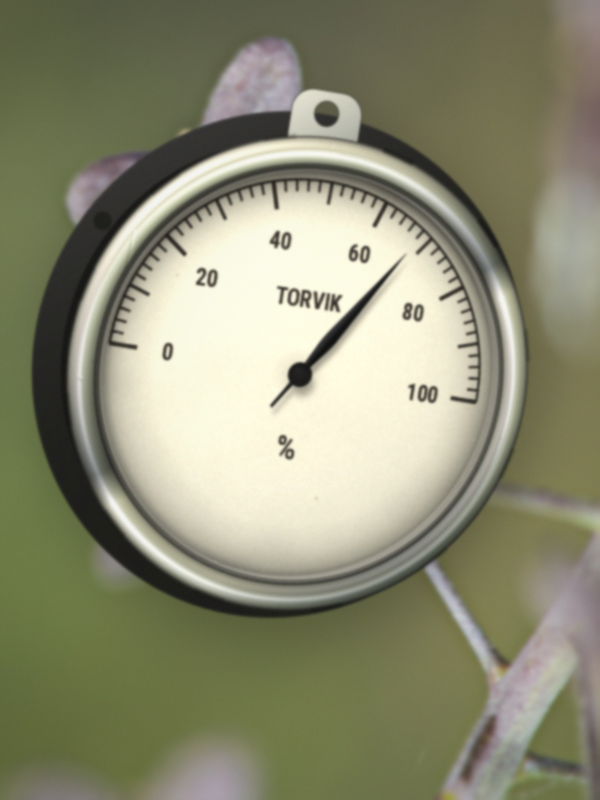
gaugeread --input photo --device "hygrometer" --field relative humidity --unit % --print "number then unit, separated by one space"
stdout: 68 %
